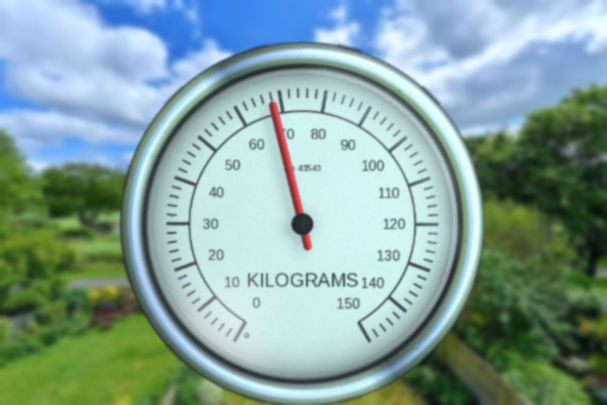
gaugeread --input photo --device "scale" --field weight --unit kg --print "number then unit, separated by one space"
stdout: 68 kg
